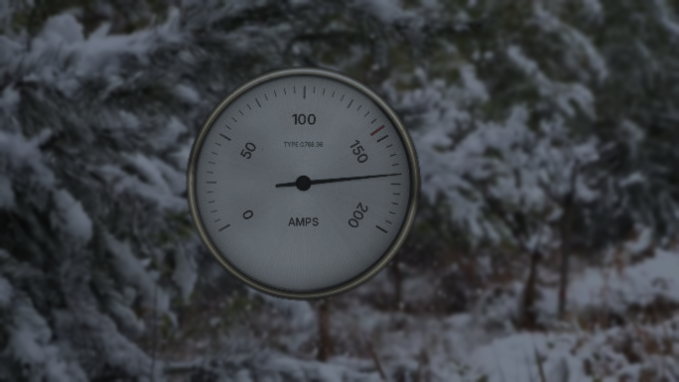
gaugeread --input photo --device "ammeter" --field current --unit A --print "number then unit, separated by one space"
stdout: 170 A
